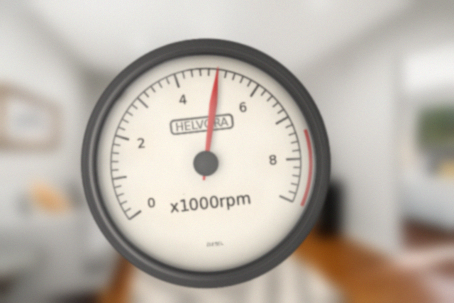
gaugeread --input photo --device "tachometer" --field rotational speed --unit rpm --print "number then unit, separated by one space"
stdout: 5000 rpm
